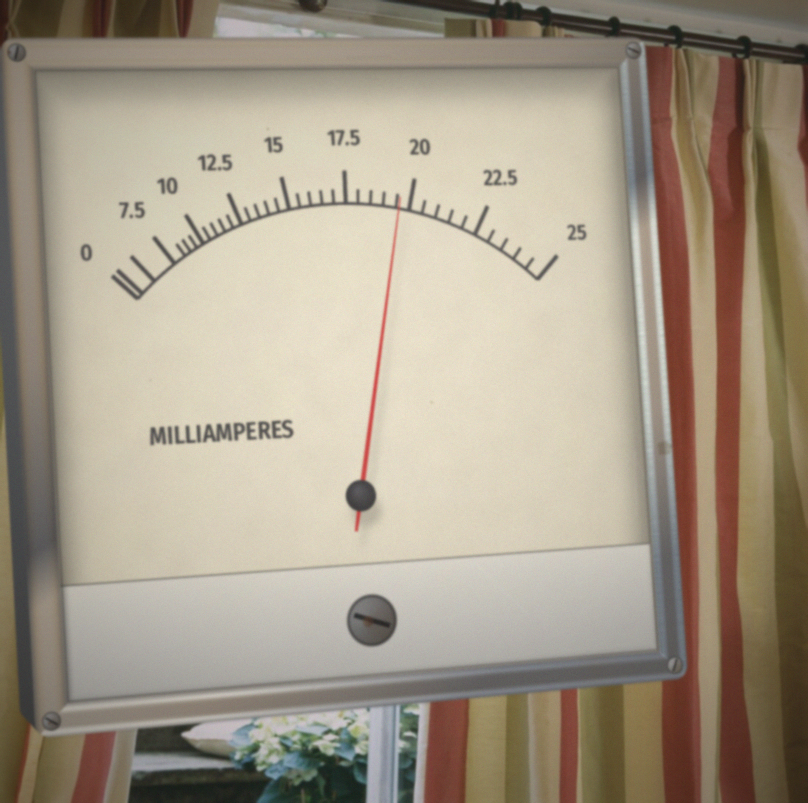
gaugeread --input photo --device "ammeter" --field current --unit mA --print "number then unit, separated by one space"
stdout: 19.5 mA
